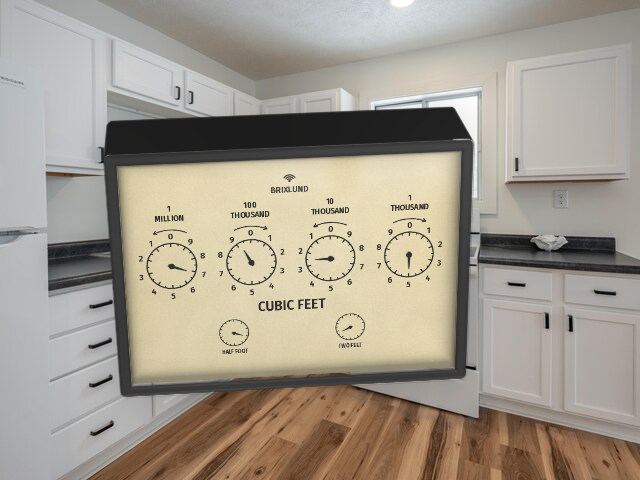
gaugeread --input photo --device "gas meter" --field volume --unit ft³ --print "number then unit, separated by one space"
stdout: 692500 ft³
